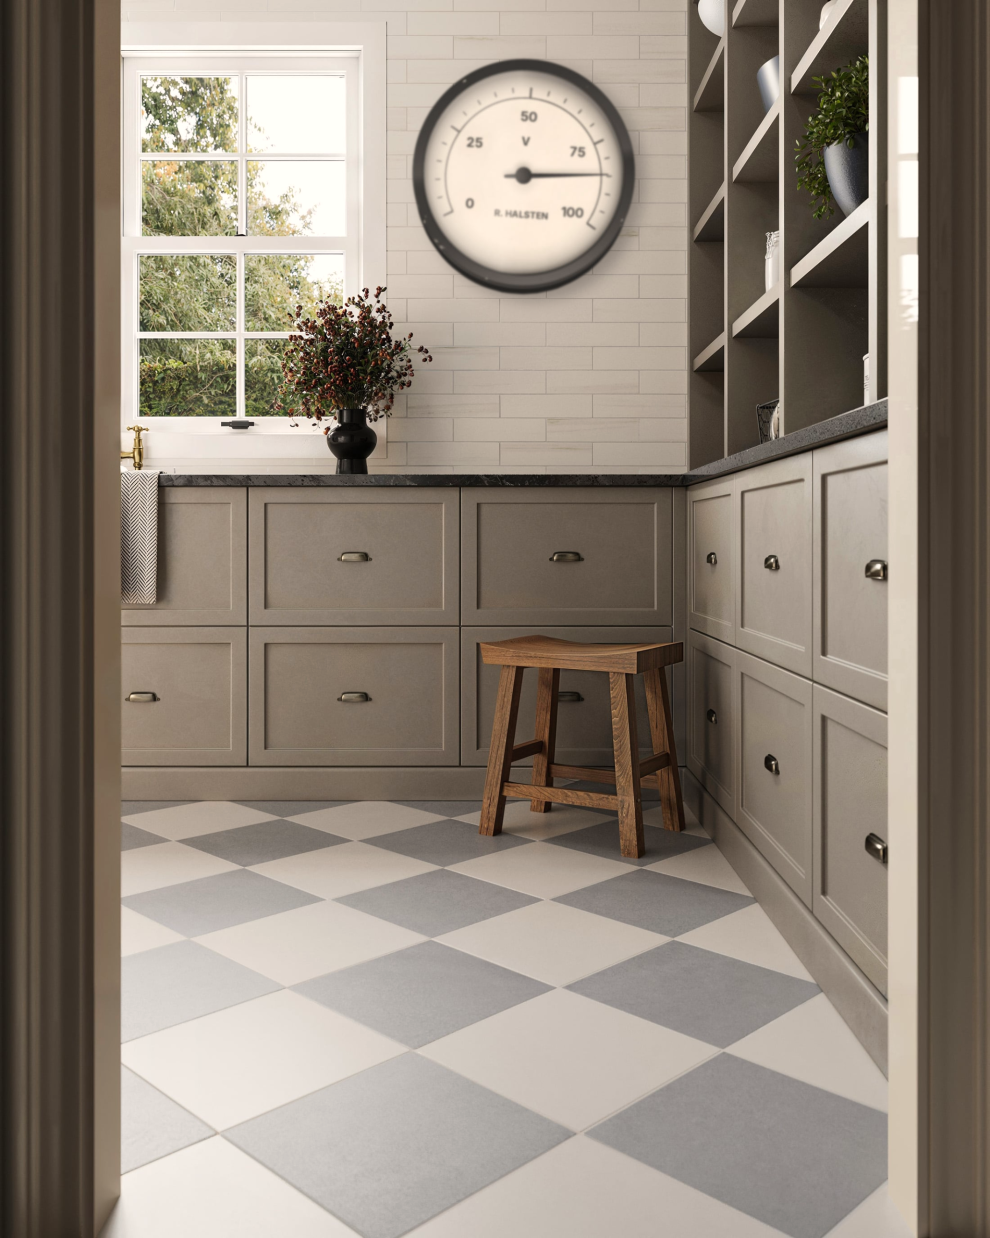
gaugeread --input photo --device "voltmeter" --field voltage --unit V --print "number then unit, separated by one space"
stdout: 85 V
